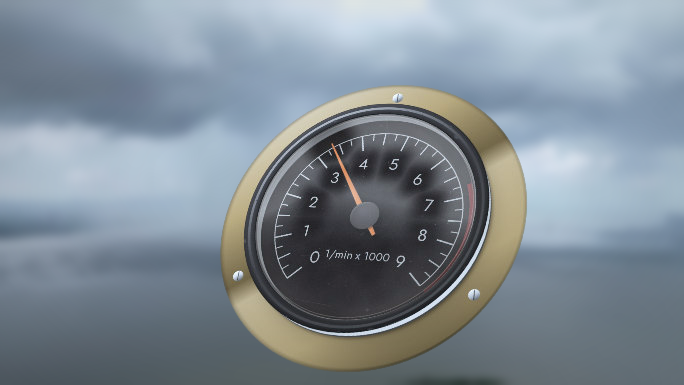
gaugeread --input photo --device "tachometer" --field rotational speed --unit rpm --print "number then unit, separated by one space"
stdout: 3375 rpm
